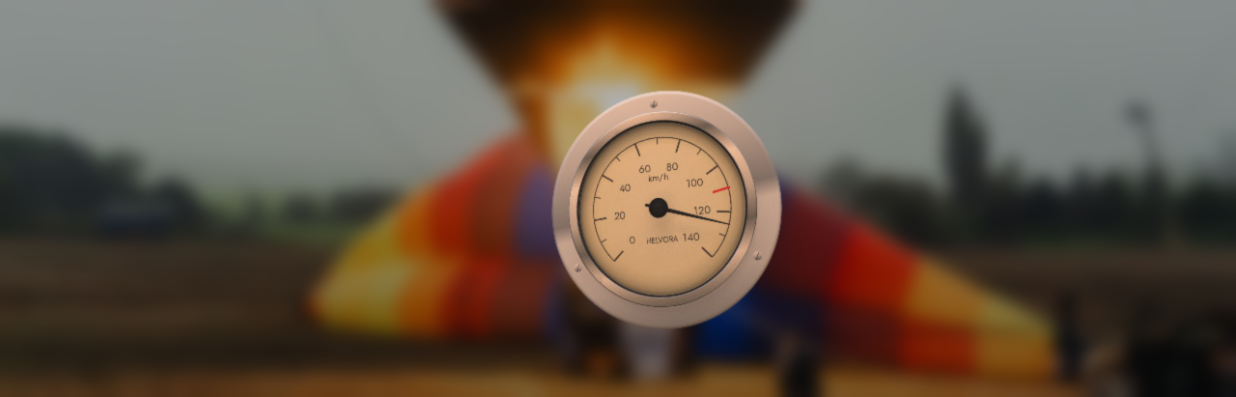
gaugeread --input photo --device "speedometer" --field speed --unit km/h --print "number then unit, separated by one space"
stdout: 125 km/h
